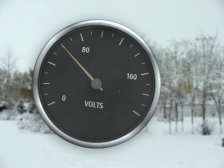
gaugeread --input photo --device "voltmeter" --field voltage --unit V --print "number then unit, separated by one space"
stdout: 60 V
